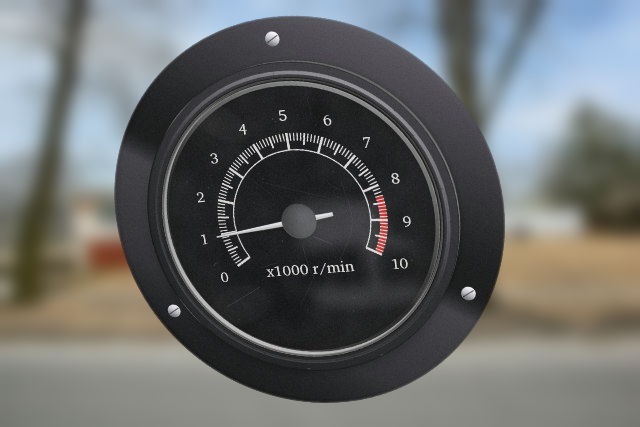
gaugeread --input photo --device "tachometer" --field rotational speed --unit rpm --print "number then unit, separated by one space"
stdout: 1000 rpm
